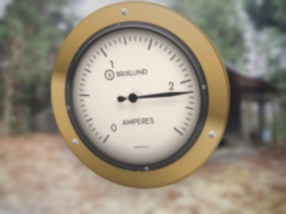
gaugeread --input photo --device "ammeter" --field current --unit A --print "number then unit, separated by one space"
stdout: 2.1 A
